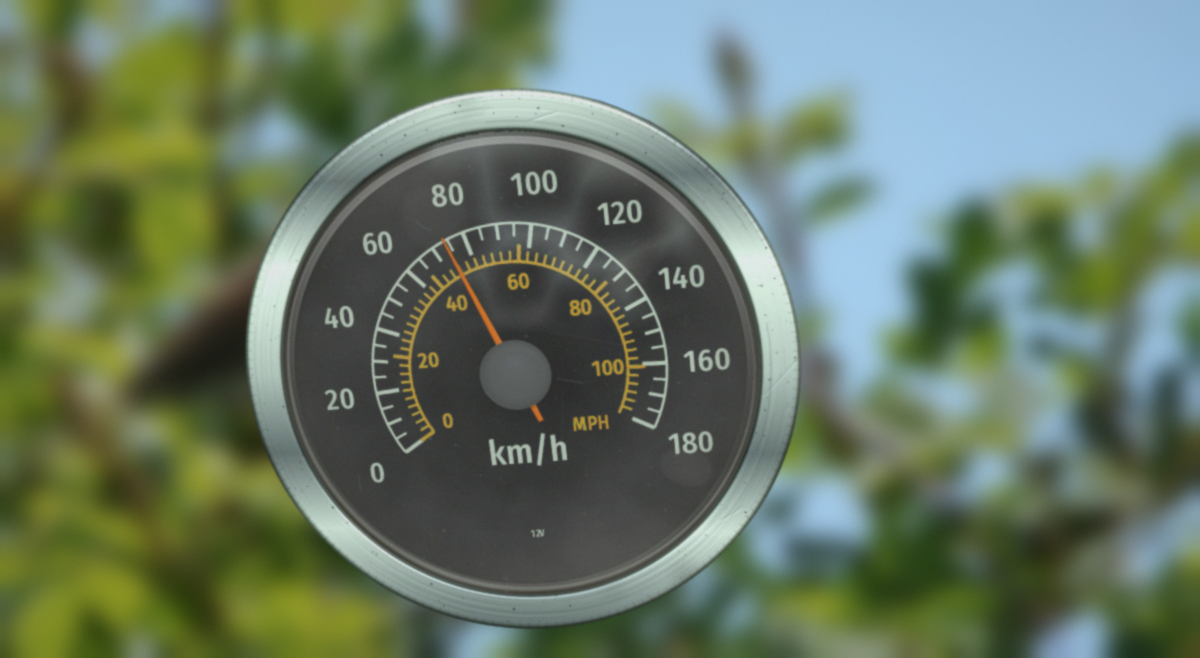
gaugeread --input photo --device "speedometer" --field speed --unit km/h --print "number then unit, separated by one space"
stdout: 75 km/h
